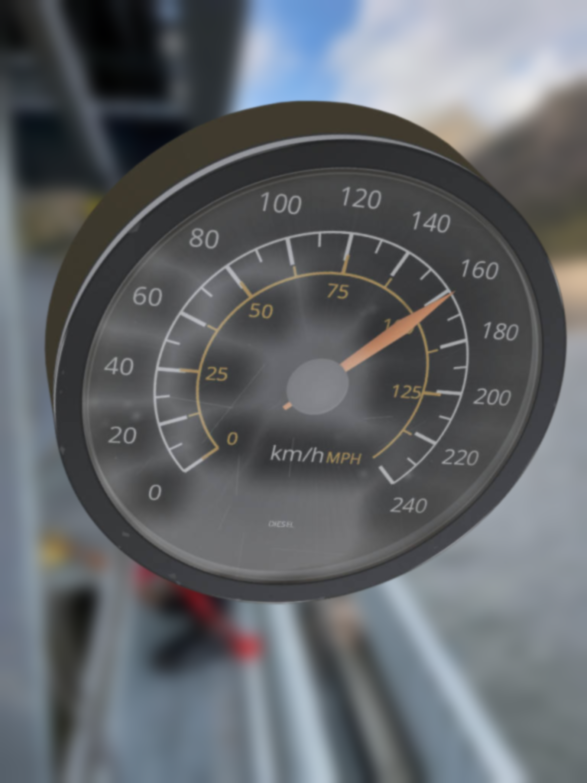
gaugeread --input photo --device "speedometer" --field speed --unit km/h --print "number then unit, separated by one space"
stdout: 160 km/h
